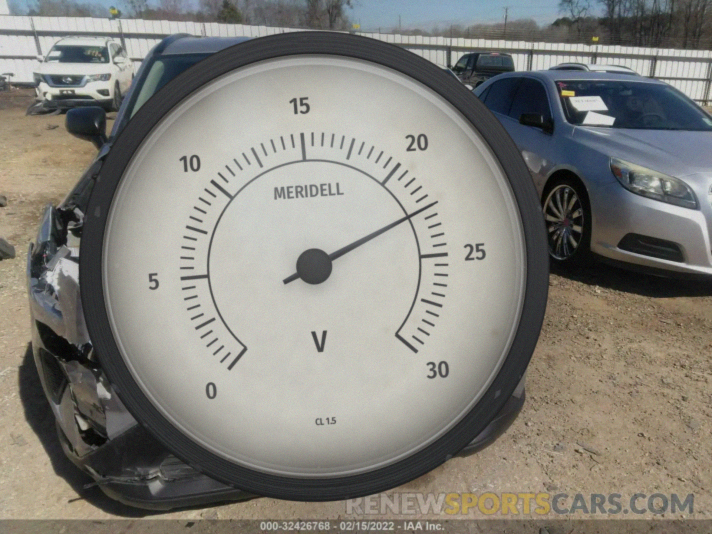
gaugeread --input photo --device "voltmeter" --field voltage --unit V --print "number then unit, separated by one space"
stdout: 22.5 V
